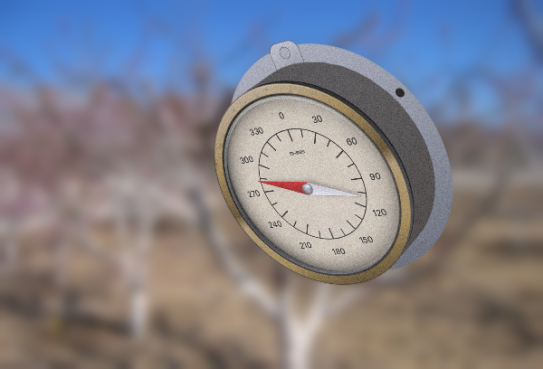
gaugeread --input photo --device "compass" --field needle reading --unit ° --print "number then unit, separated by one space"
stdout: 285 °
